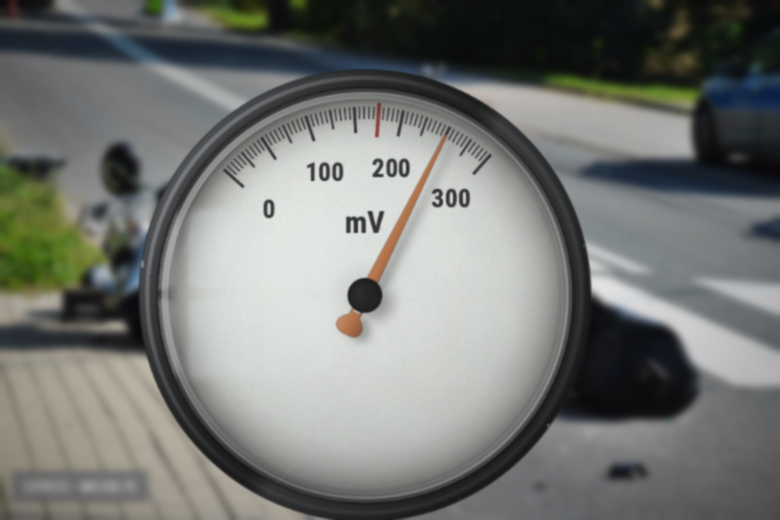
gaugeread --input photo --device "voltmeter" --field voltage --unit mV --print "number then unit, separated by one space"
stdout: 250 mV
